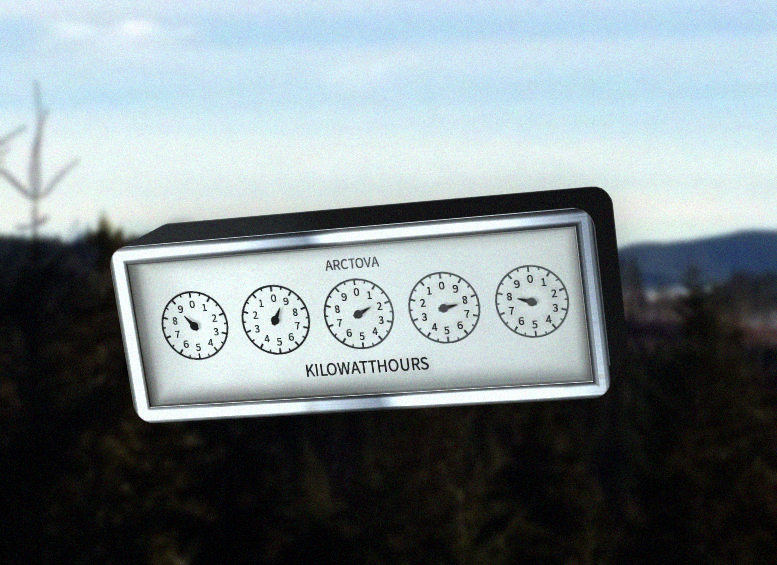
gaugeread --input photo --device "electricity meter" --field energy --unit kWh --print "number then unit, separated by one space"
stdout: 89178 kWh
